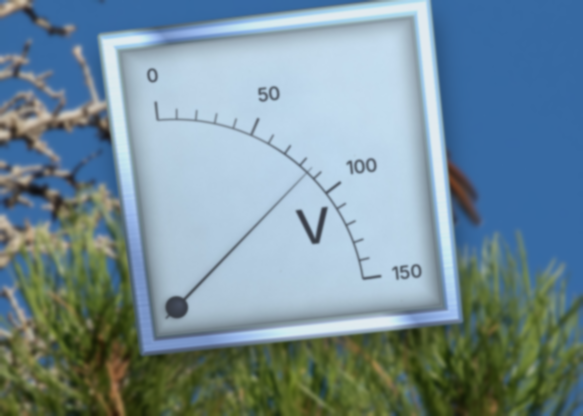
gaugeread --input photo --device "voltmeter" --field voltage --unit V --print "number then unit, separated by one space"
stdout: 85 V
